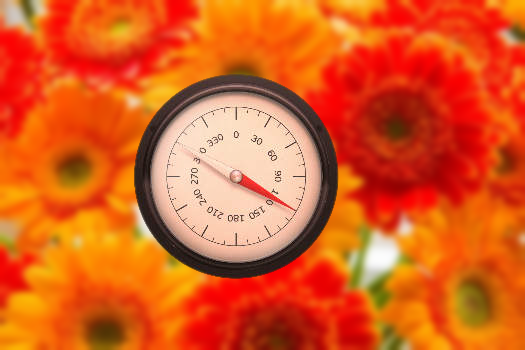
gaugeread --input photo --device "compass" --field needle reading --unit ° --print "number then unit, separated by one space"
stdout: 120 °
